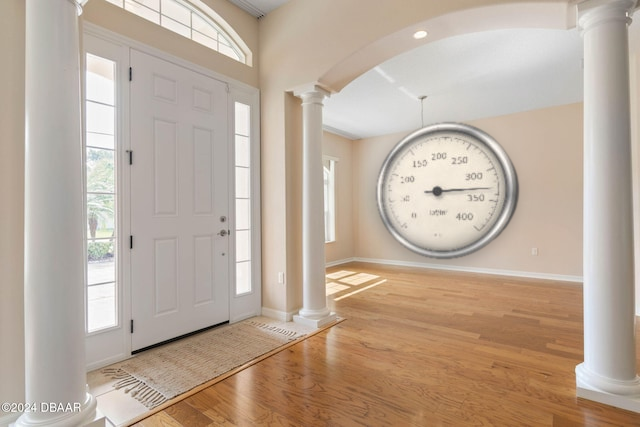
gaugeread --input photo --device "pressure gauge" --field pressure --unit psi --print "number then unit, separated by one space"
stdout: 330 psi
